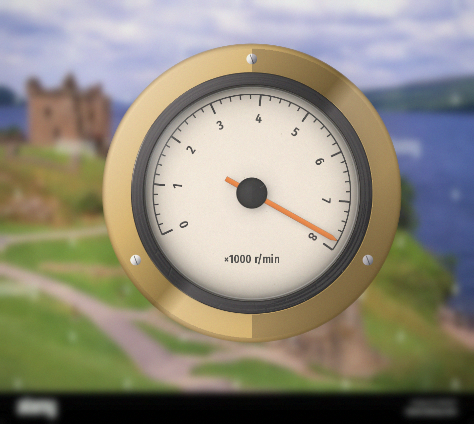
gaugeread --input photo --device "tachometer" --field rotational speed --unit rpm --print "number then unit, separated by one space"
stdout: 7800 rpm
